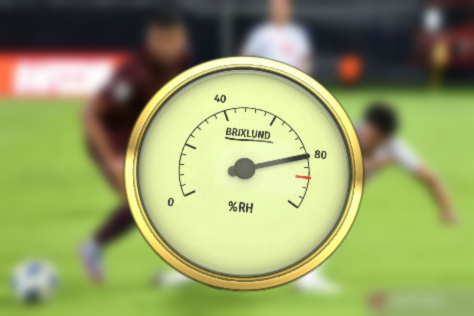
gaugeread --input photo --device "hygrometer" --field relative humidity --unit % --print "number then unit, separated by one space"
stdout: 80 %
